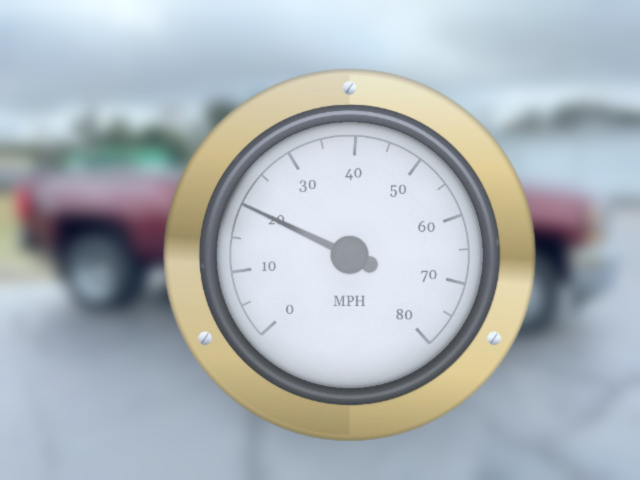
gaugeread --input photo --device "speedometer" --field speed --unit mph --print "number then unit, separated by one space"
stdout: 20 mph
